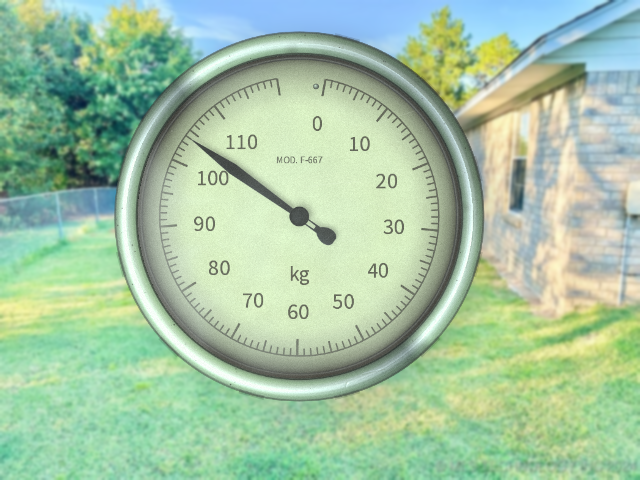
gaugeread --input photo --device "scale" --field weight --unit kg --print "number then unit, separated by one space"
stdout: 104 kg
